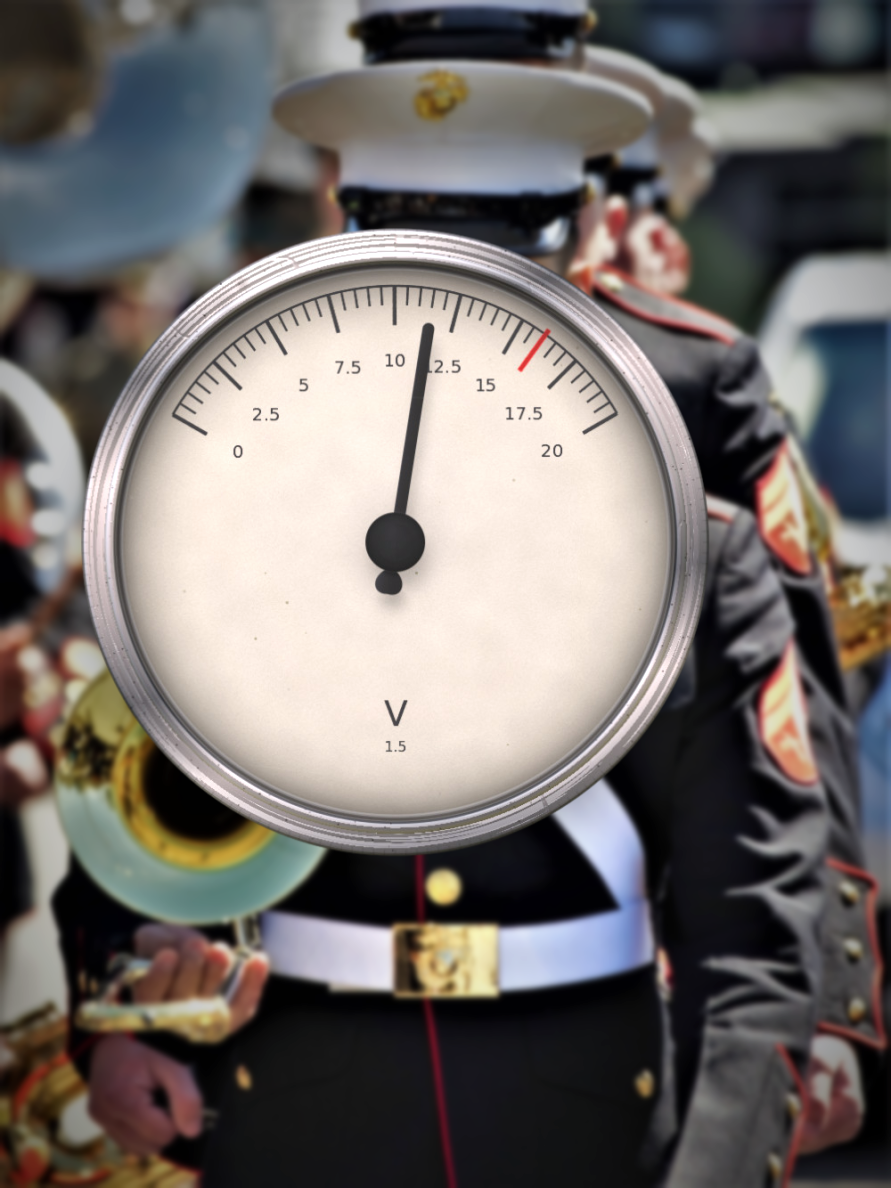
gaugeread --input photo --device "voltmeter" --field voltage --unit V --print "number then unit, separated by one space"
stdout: 11.5 V
